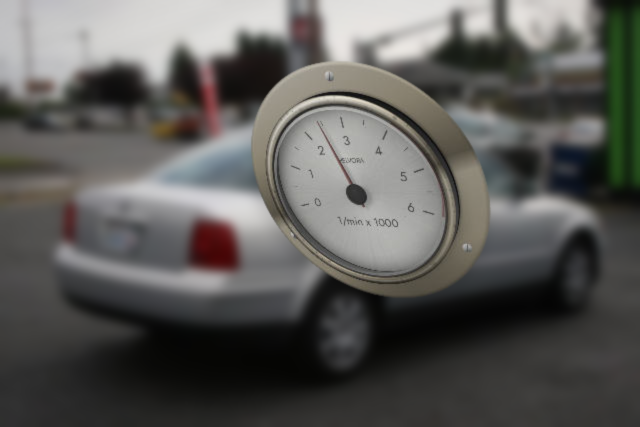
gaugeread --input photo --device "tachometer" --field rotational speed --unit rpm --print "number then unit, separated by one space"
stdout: 2500 rpm
